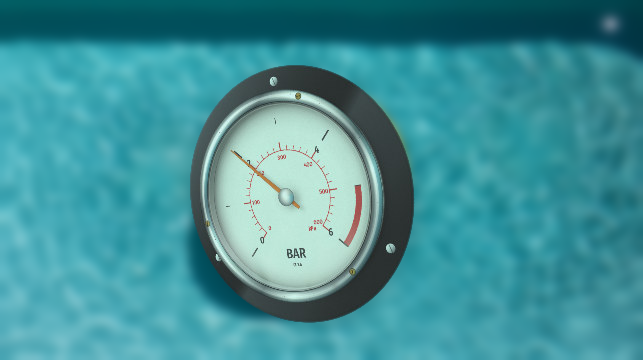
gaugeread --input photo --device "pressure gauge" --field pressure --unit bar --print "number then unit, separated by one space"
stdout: 2 bar
